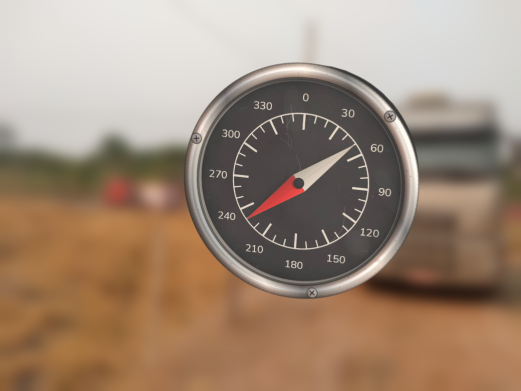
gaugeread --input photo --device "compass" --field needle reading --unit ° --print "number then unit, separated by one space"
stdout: 230 °
